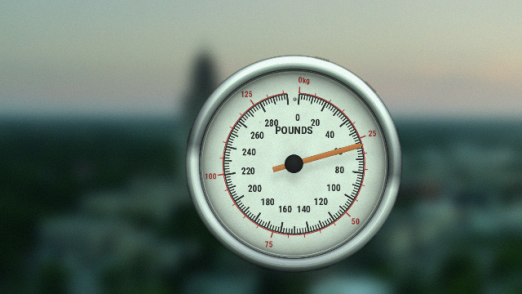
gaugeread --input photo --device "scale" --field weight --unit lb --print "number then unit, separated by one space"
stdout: 60 lb
